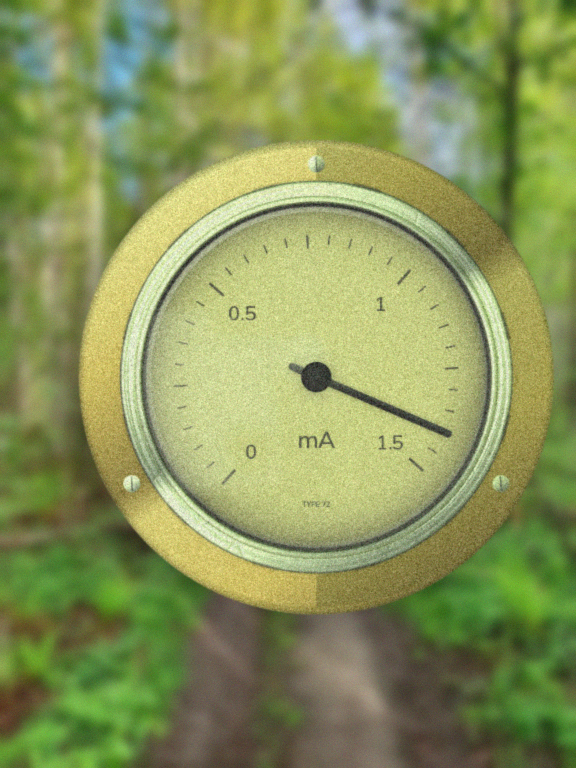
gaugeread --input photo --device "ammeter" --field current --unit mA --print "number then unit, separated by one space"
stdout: 1.4 mA
